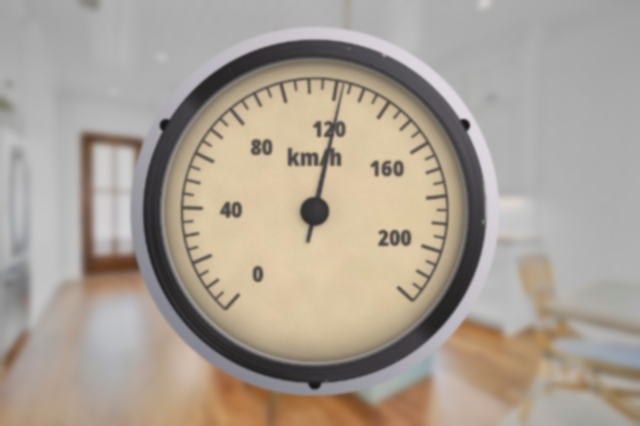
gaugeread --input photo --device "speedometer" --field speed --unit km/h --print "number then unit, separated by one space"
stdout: 122.5 km/h
